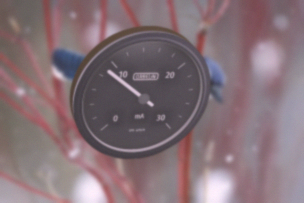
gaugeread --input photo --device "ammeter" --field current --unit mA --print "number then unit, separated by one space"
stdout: 9 mA
